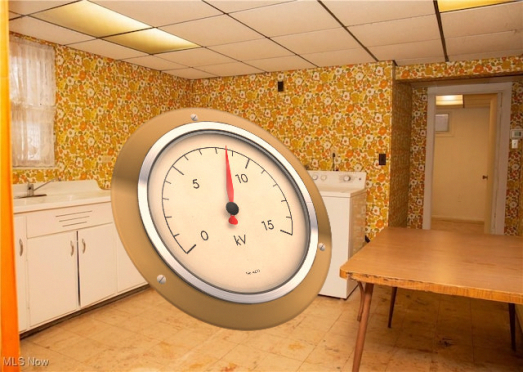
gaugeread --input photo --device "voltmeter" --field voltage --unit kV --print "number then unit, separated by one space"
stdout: 8.5 kV
